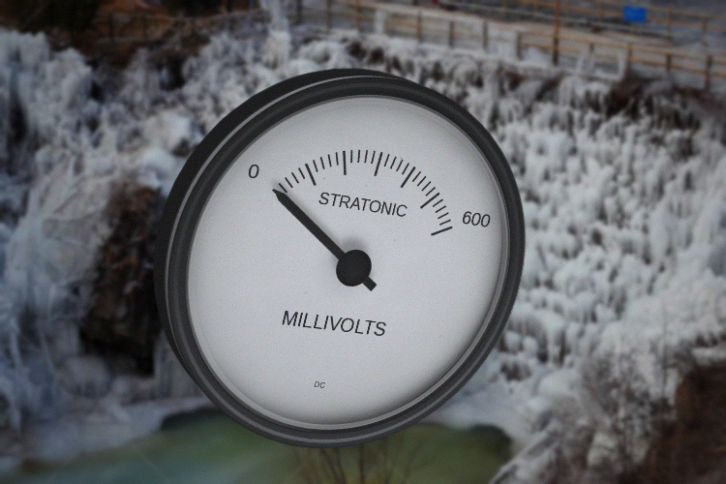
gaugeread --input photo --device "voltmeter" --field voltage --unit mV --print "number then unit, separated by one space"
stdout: 0 mV
